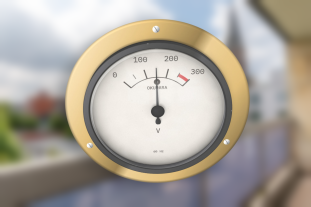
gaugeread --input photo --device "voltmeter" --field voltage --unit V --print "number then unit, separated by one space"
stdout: 150 V
